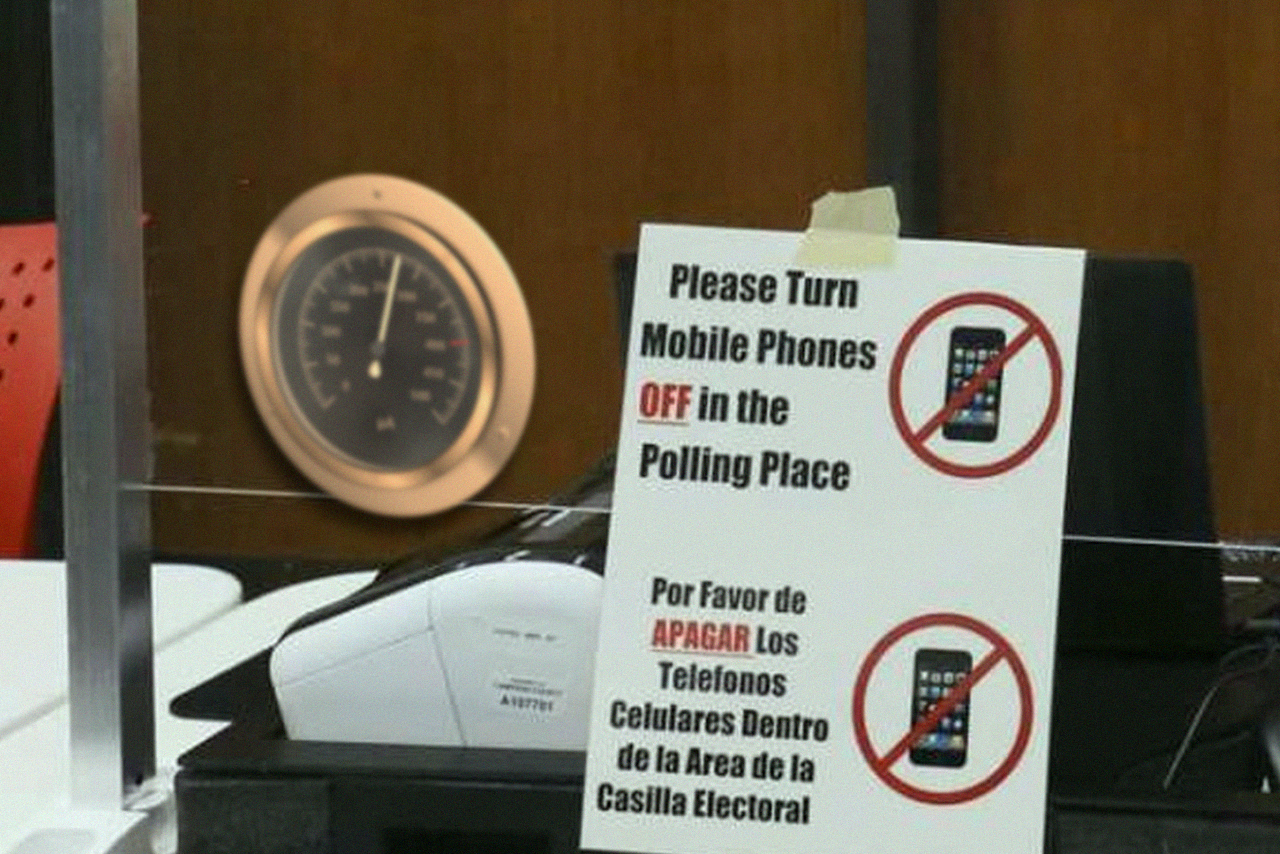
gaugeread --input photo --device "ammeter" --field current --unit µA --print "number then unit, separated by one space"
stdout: 275 µA
